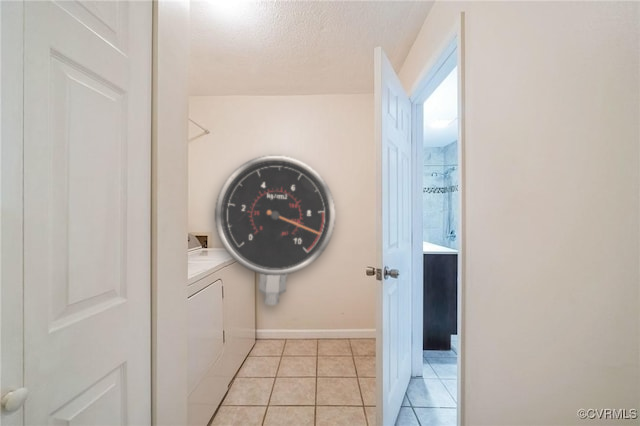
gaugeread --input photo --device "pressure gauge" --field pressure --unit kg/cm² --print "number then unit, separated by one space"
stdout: 9 kg/cm²
